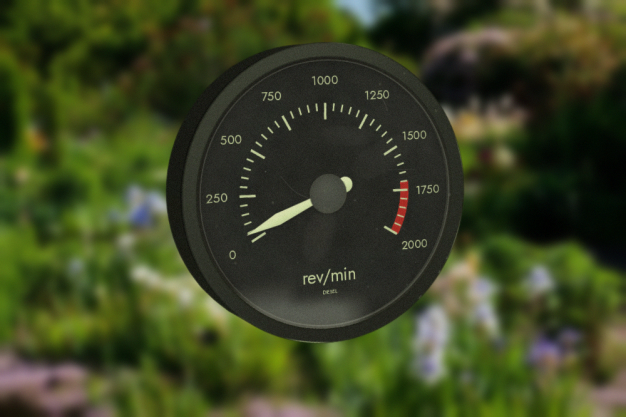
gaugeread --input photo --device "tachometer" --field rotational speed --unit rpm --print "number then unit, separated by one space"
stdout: 50 rpm
